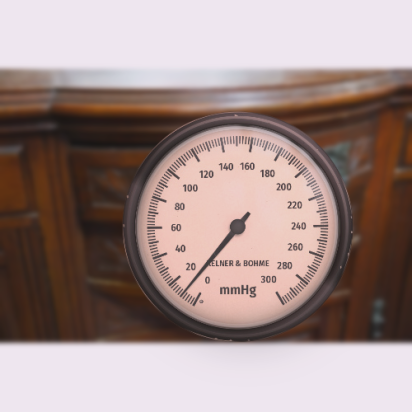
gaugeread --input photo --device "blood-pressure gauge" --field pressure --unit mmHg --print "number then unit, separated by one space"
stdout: 10 mmHg
